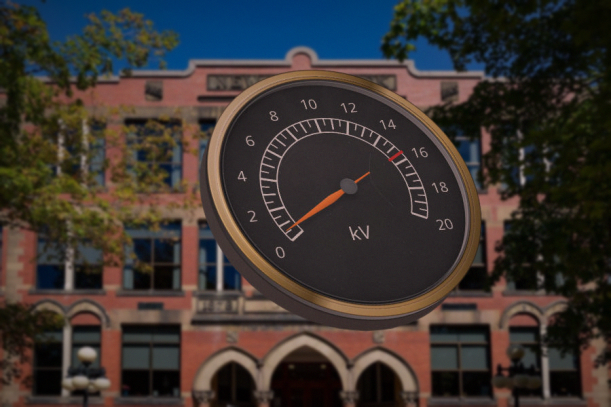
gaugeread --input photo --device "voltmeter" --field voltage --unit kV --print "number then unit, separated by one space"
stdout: 0.5 kV
